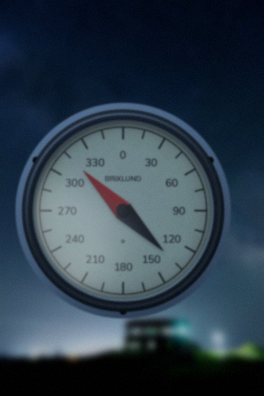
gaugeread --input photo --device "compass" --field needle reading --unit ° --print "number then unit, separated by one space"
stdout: 315 °
